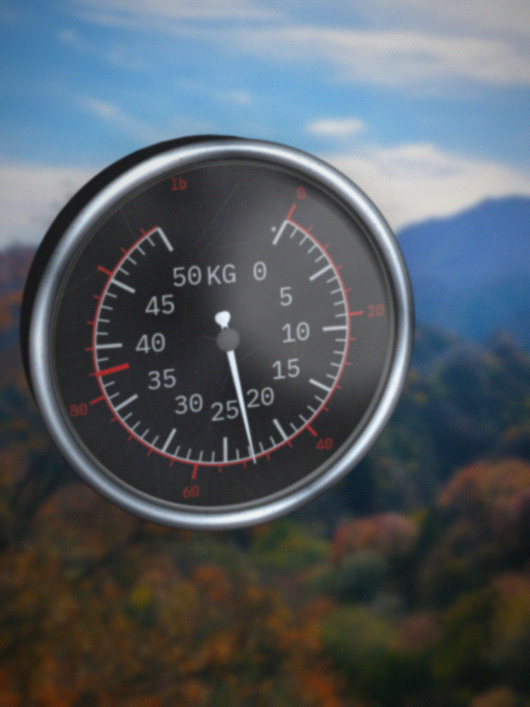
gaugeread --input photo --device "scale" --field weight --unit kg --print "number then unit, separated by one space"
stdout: 23 kg
